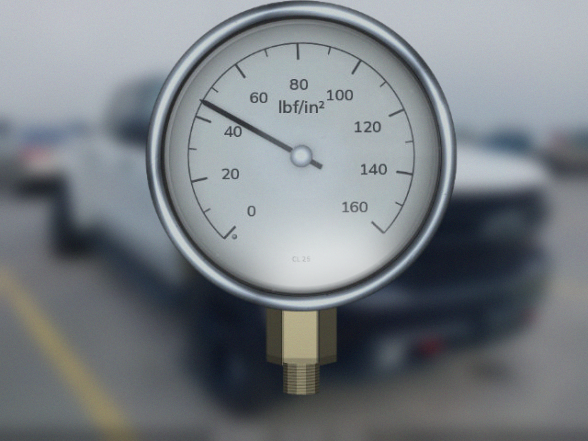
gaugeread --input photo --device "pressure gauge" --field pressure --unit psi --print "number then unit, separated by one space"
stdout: 45 psi
